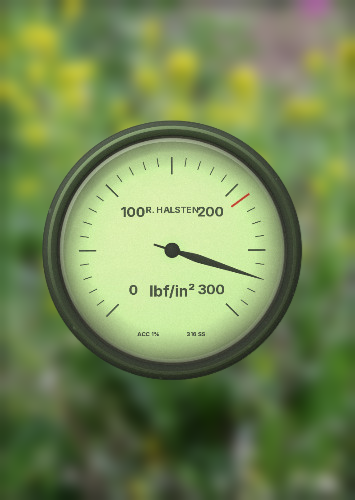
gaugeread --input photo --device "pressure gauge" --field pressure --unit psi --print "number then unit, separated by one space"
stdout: 270 psi
